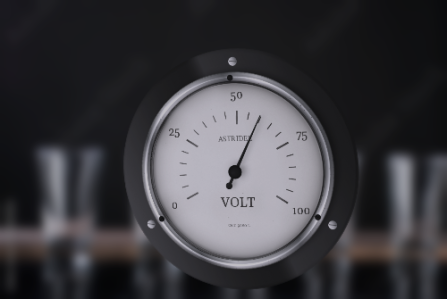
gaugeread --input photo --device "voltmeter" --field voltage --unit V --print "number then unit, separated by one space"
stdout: 60 V
